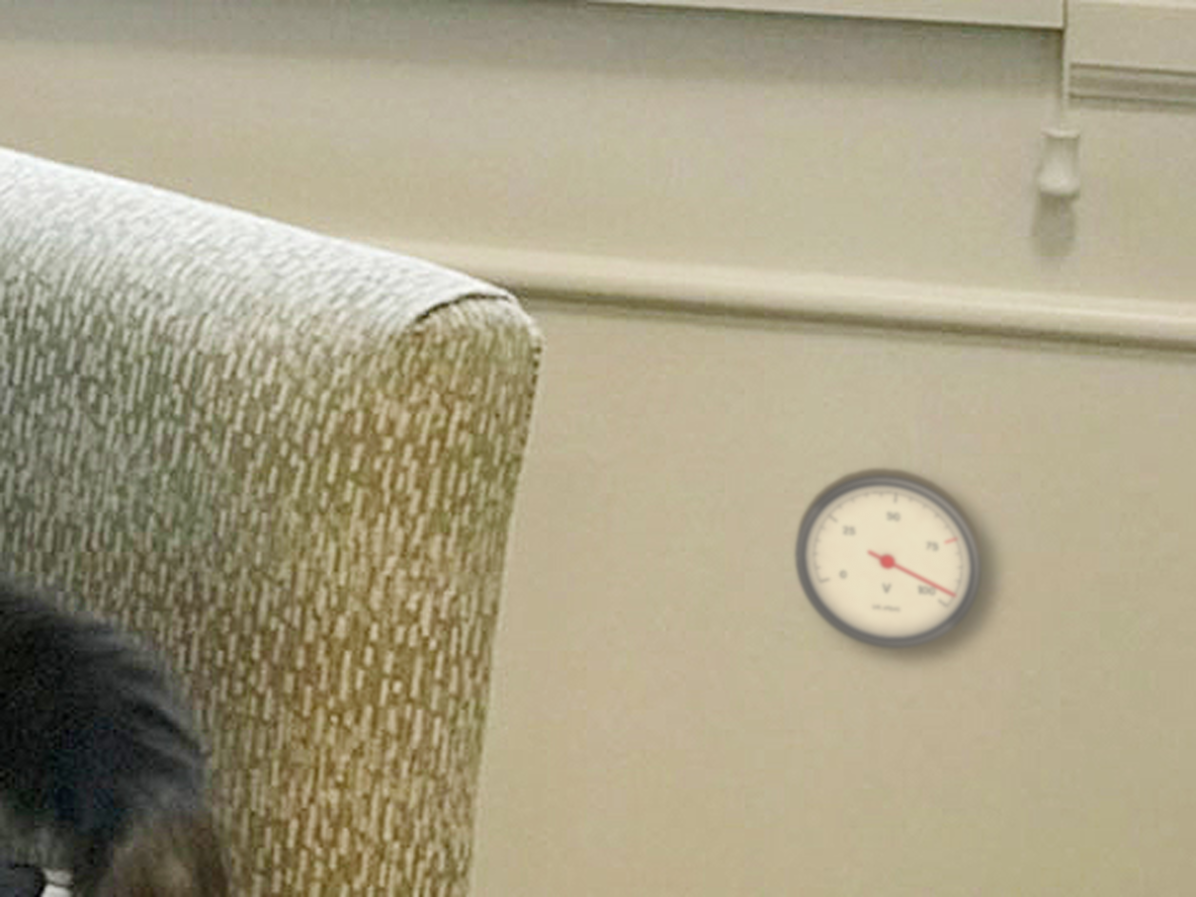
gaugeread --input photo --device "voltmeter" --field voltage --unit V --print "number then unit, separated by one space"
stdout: 95 V
